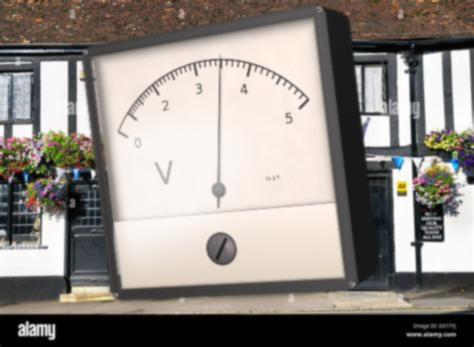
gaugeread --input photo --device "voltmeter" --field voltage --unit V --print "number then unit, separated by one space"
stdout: 3.5 V
